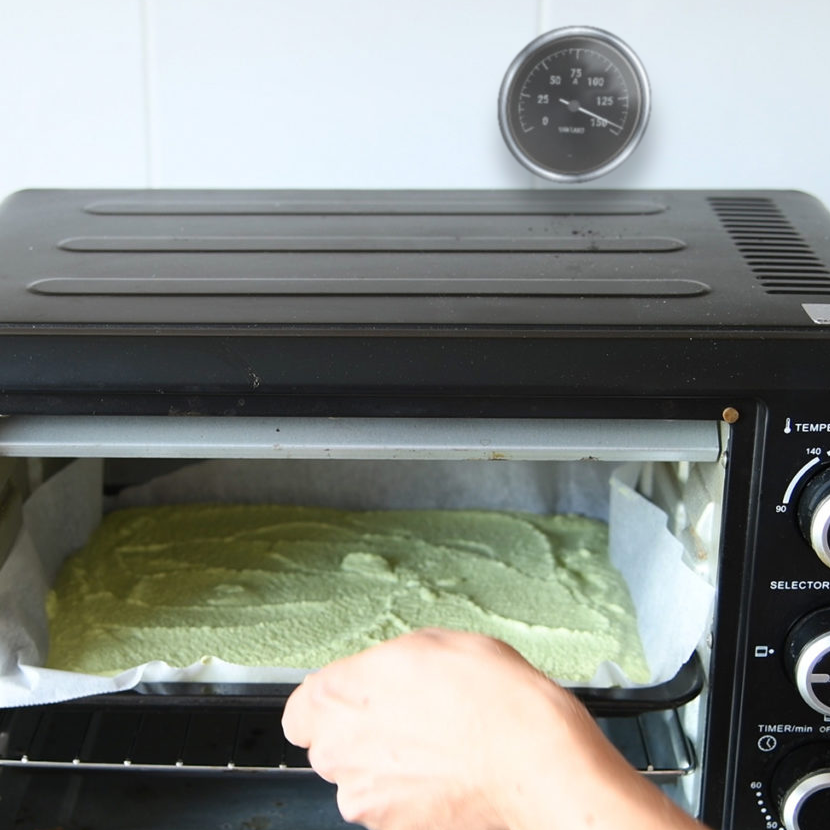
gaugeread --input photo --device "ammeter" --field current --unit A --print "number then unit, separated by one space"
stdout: 145 A
